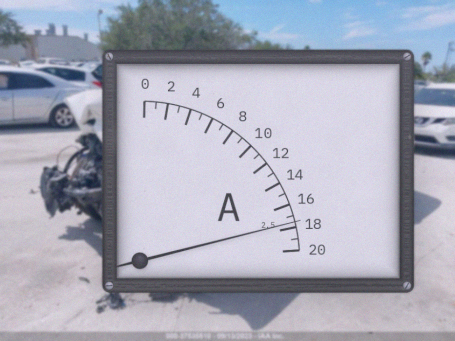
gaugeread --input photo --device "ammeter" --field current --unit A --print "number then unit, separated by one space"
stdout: 17.5 A
